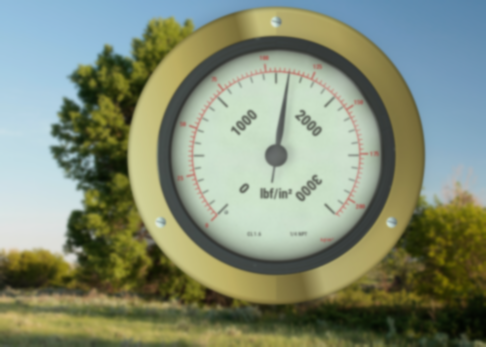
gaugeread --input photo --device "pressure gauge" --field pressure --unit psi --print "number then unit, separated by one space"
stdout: 1600 psi
